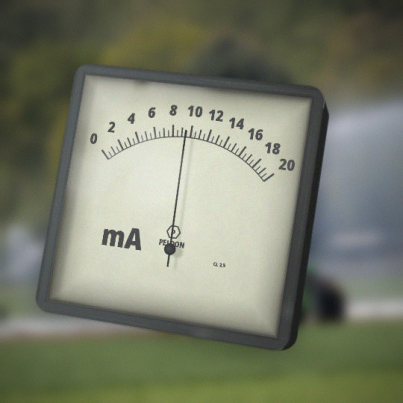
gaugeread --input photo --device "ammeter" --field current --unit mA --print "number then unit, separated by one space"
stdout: 9.5 mA
